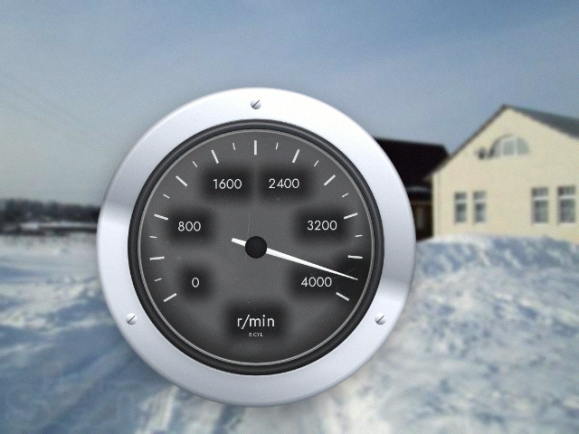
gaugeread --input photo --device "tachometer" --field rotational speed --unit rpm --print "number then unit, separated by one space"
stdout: 3800 rpm
